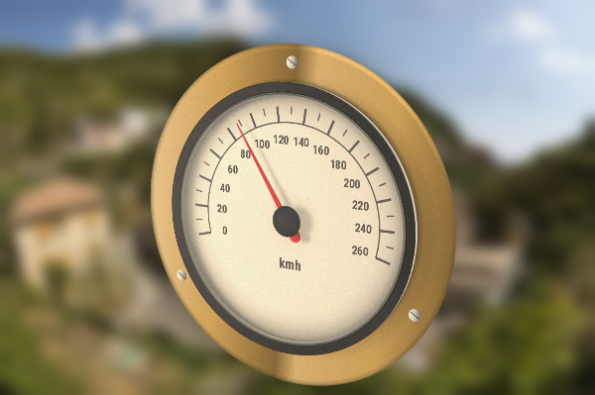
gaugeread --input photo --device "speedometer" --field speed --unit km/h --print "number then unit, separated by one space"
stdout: 90 km/h
